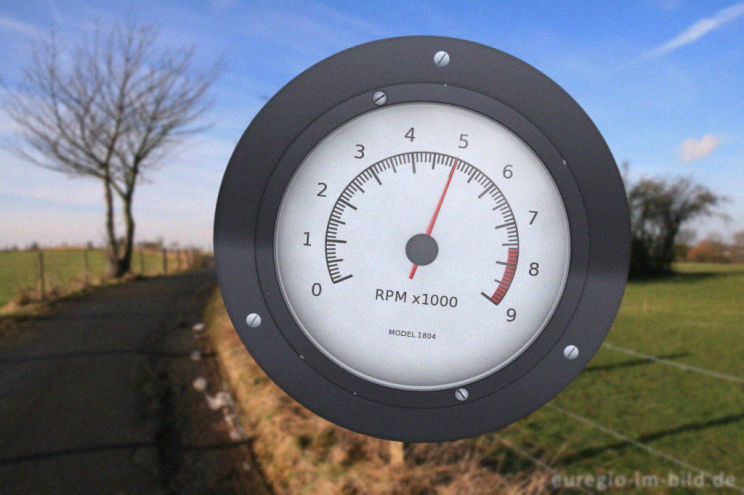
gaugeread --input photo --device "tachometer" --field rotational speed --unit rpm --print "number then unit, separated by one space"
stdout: 5000 rpm
